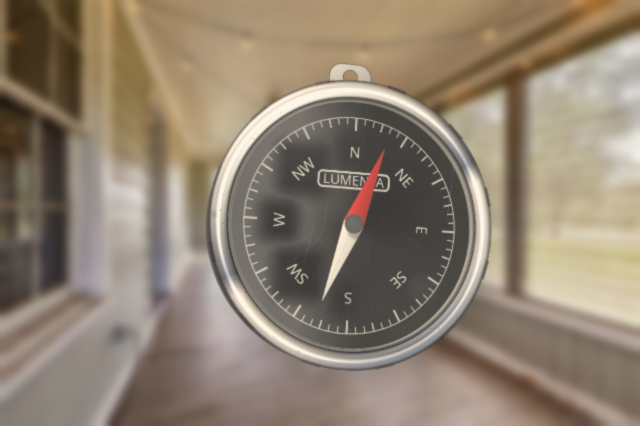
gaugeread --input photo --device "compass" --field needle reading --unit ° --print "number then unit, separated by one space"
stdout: 20 °
